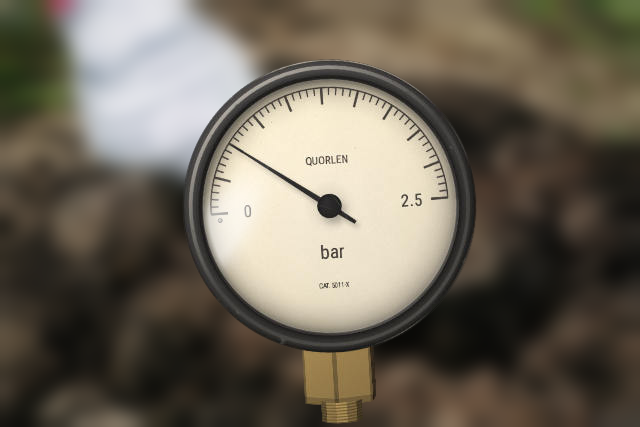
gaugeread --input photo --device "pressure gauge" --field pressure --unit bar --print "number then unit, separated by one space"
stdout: 0.5 bar
